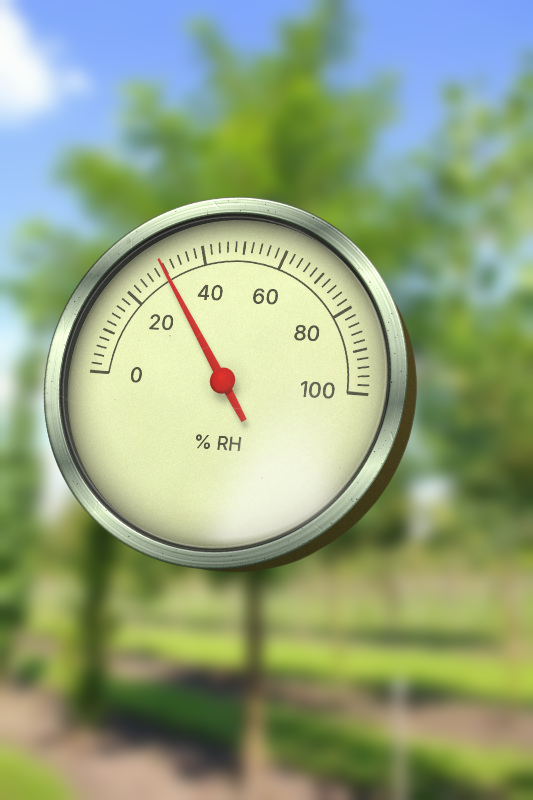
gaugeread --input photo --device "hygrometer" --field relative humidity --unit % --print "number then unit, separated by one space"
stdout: 30 %
